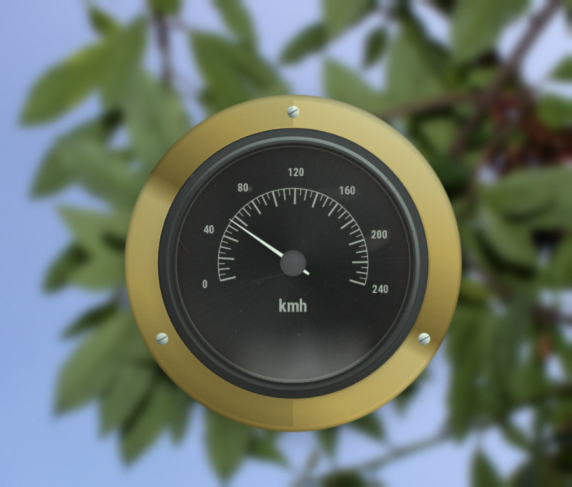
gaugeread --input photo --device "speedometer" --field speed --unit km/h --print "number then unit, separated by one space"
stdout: 55 km/h
